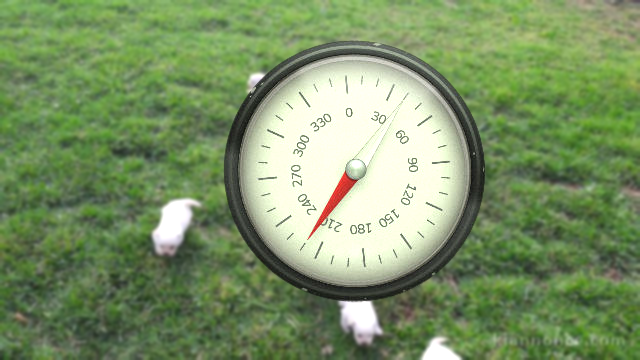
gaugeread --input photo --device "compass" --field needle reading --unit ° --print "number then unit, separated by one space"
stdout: 220 °
